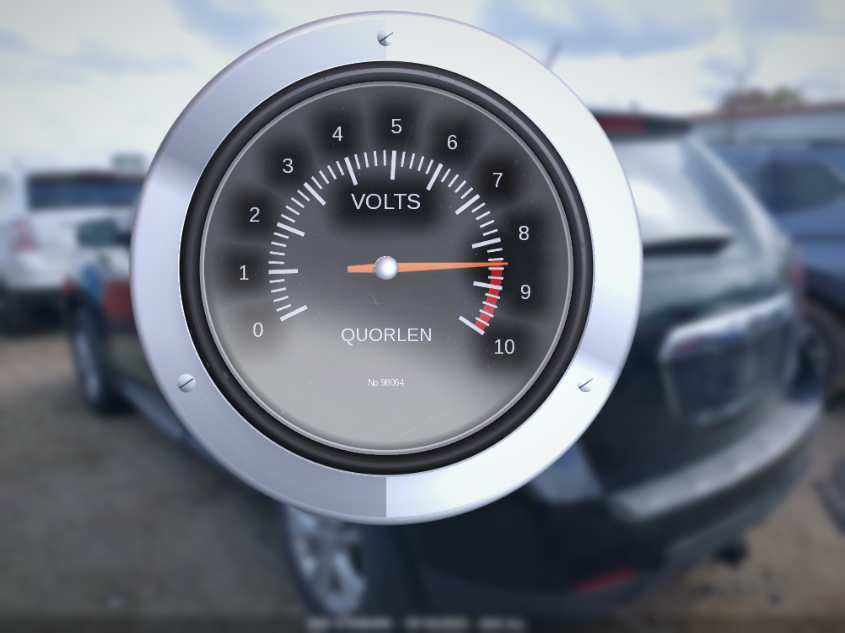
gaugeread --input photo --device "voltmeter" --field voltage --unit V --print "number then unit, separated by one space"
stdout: 8.5 V
